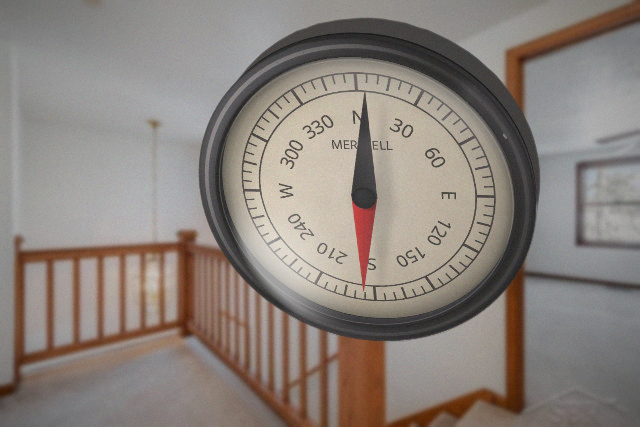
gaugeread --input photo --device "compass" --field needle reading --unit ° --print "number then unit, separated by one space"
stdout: 185 °
